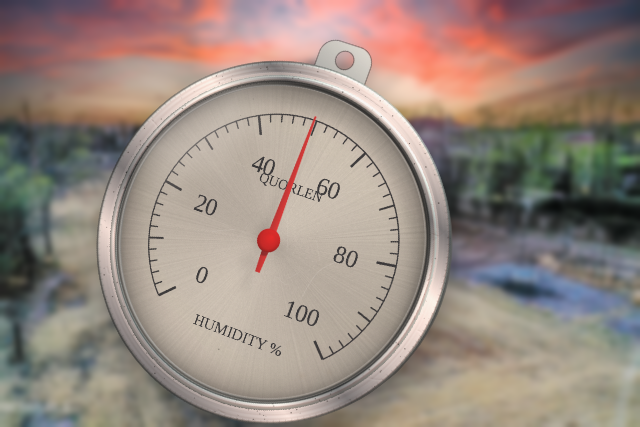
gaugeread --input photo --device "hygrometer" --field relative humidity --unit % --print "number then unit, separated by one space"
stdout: 50 %
